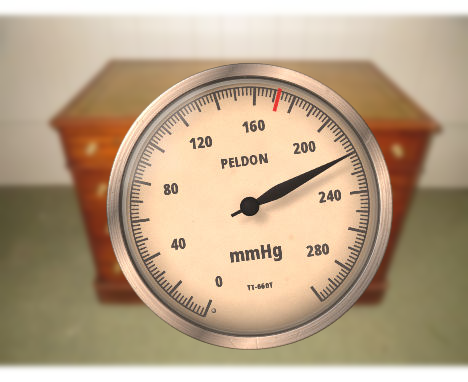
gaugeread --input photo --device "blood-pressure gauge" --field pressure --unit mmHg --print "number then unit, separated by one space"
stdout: 220 mmHg
